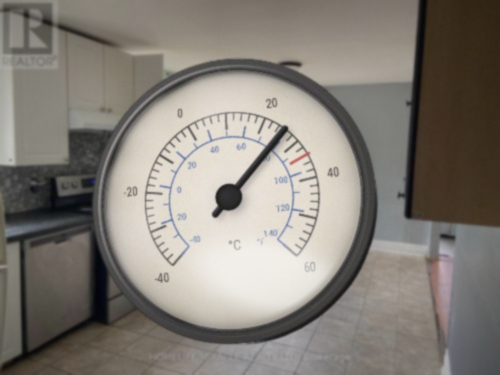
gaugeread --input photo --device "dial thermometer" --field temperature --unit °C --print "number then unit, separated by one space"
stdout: 26 °C
